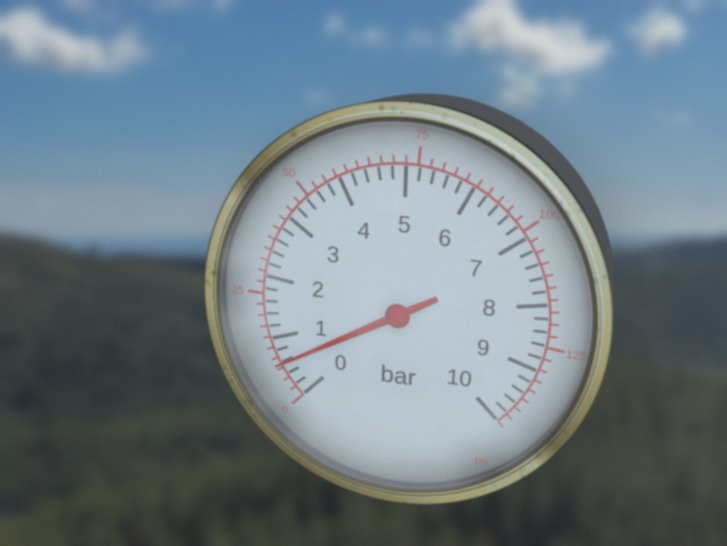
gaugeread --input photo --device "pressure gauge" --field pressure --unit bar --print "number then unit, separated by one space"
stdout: 0.6 bar
